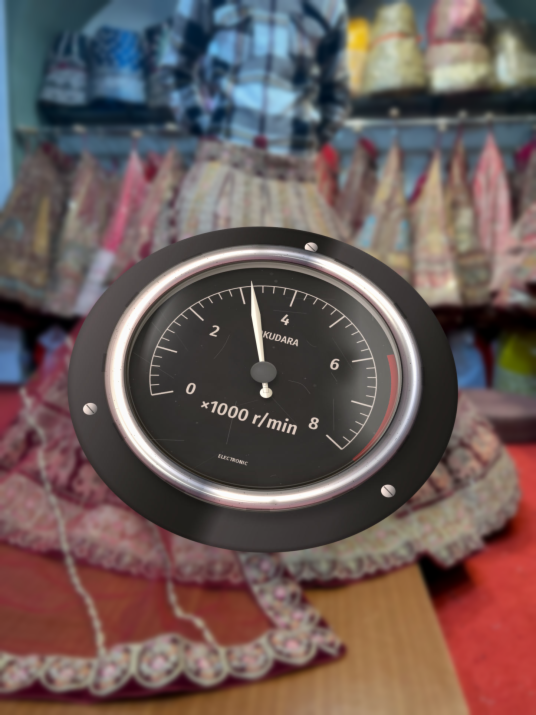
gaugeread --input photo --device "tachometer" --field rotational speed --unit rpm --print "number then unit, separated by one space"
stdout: 3200 rpm
